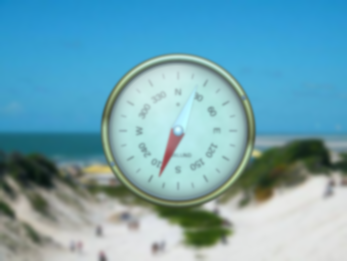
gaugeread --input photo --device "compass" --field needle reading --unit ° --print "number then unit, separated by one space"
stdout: 202.5 °
